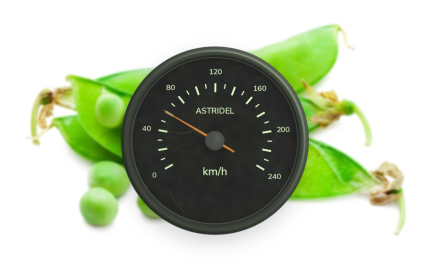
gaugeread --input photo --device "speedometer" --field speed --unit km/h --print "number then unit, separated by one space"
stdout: 60 km/h
